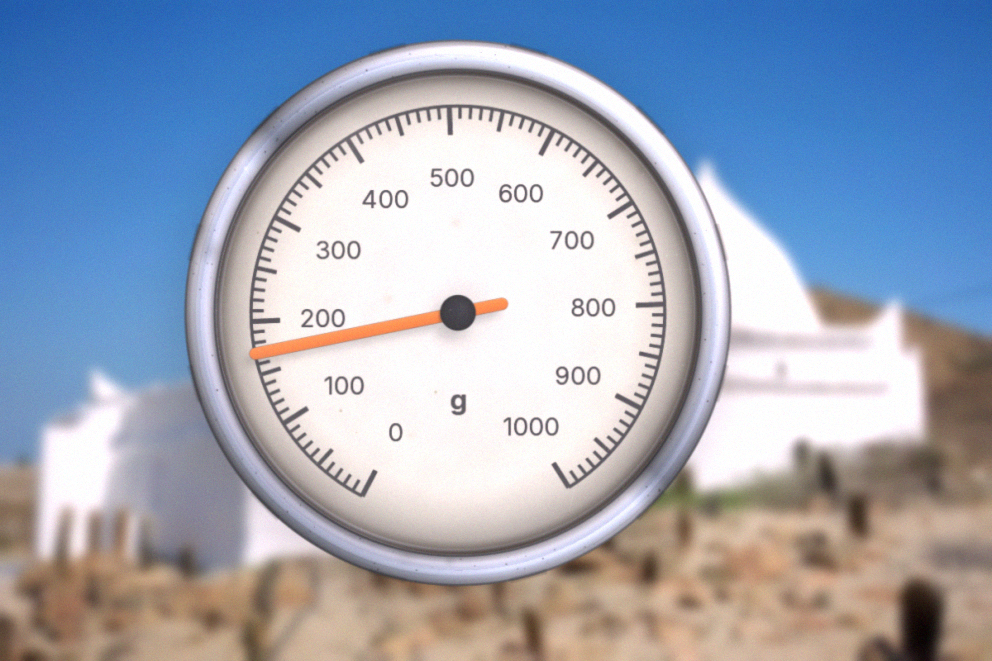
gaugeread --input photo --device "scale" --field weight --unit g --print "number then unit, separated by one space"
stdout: 170 g
